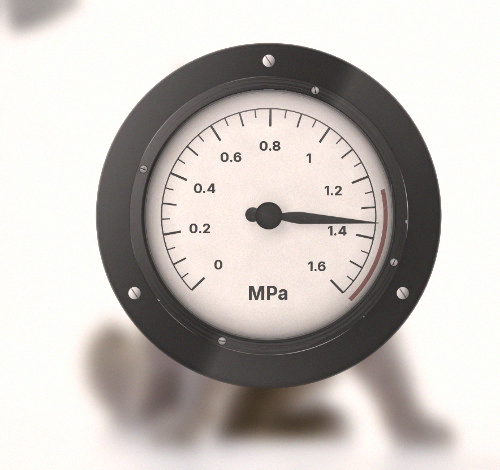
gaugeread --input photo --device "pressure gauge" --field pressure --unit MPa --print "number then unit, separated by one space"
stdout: 1.35 MPa
